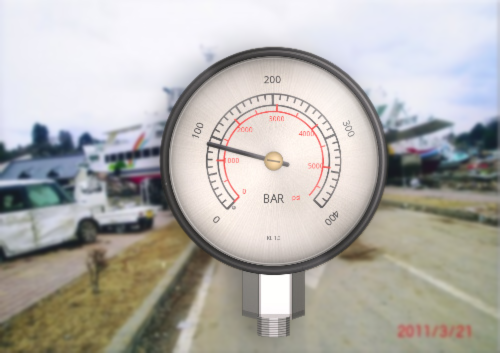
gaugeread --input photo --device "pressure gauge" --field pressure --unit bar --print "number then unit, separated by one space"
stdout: 90 bar
